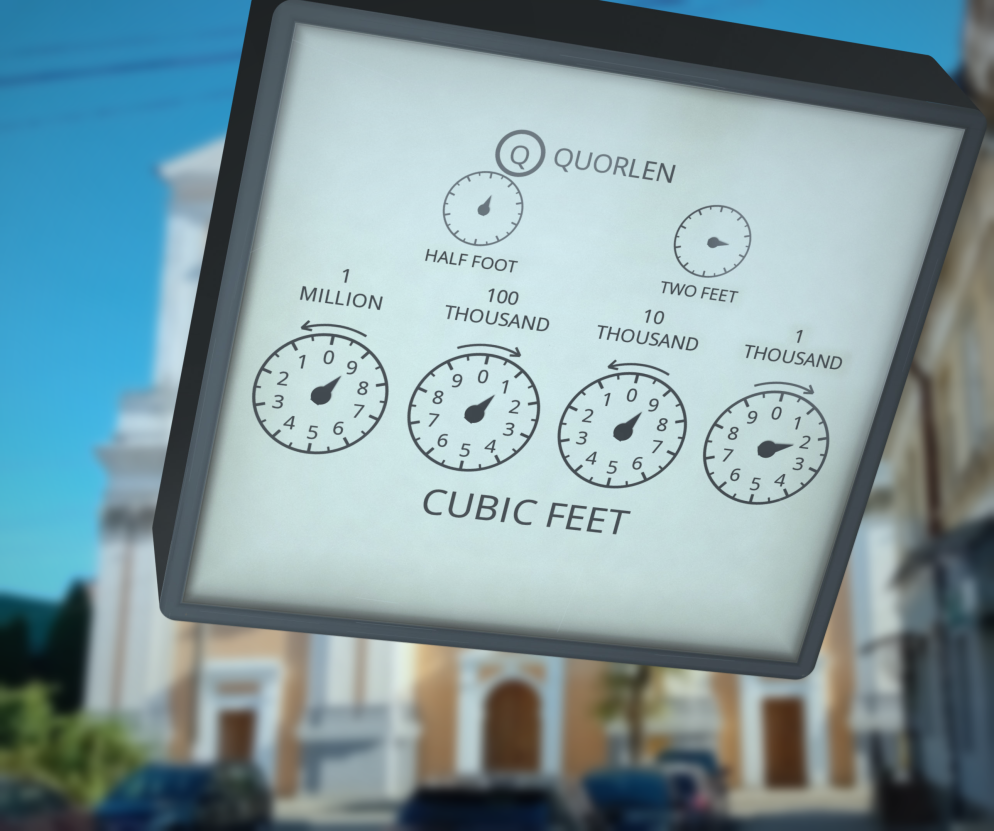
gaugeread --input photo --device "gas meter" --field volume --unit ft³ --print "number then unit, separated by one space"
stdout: 909200 ft³
